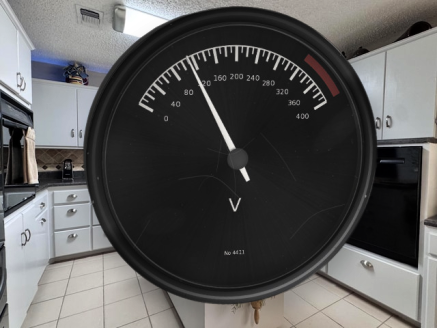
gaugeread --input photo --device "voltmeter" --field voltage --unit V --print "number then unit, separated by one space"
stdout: 110 V
